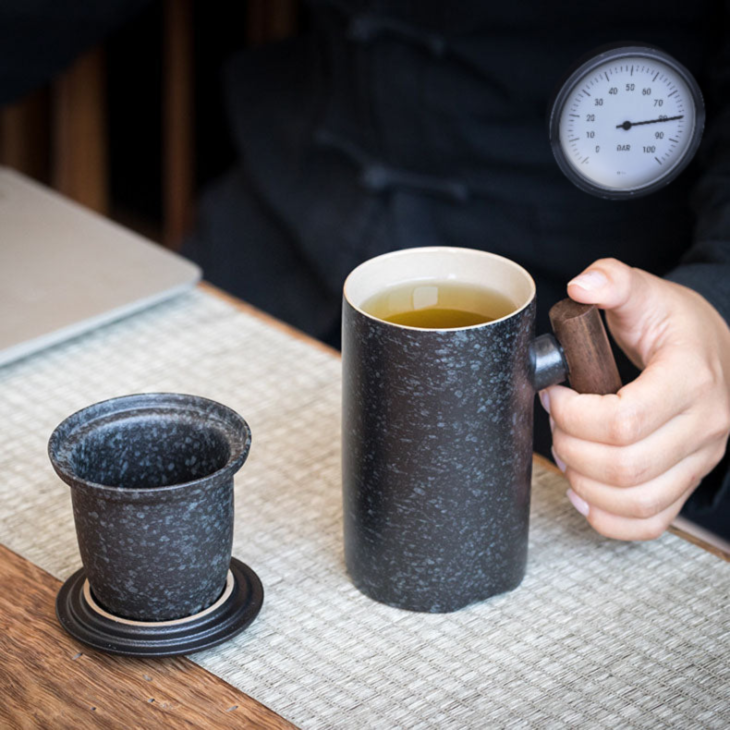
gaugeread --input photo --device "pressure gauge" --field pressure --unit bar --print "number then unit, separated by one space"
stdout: 80 bar
